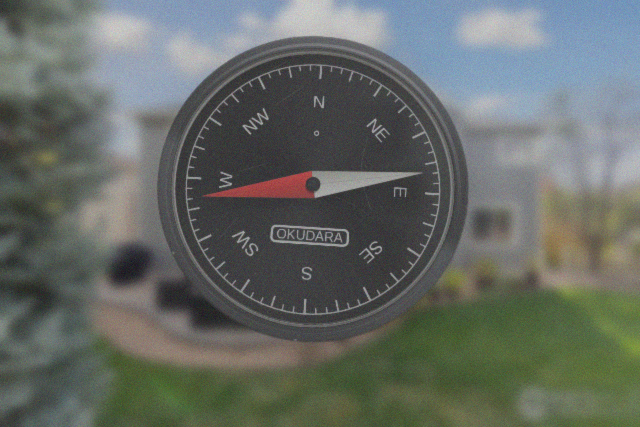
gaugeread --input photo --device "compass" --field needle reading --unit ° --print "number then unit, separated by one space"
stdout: 260 °
